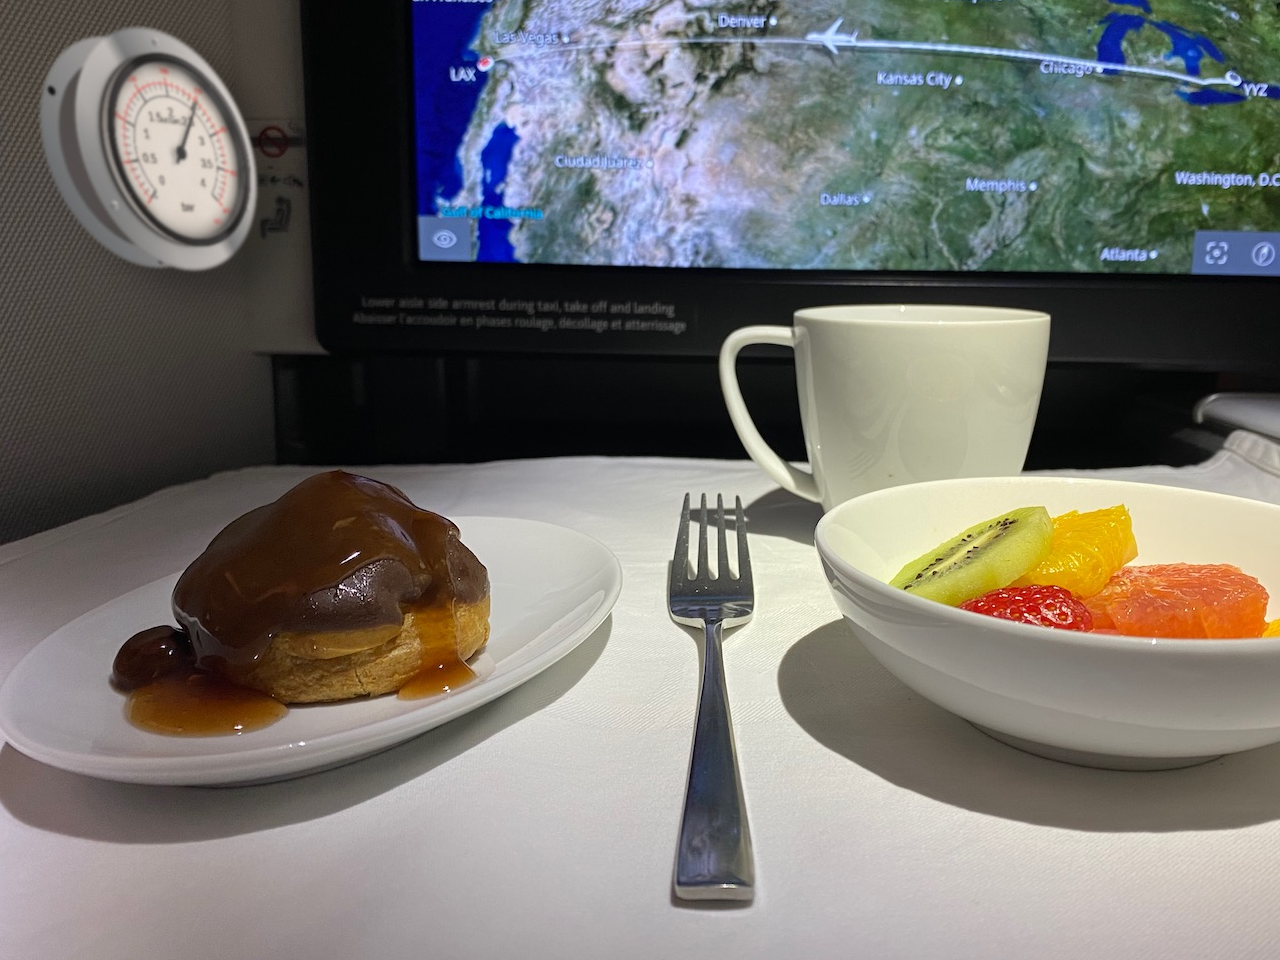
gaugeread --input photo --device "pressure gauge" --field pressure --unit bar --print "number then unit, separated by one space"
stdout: 2.5 bar
